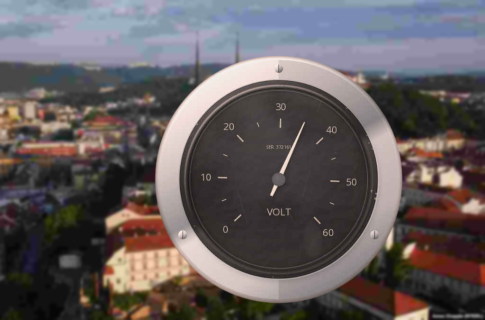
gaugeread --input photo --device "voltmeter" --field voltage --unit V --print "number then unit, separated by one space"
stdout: 35 V
